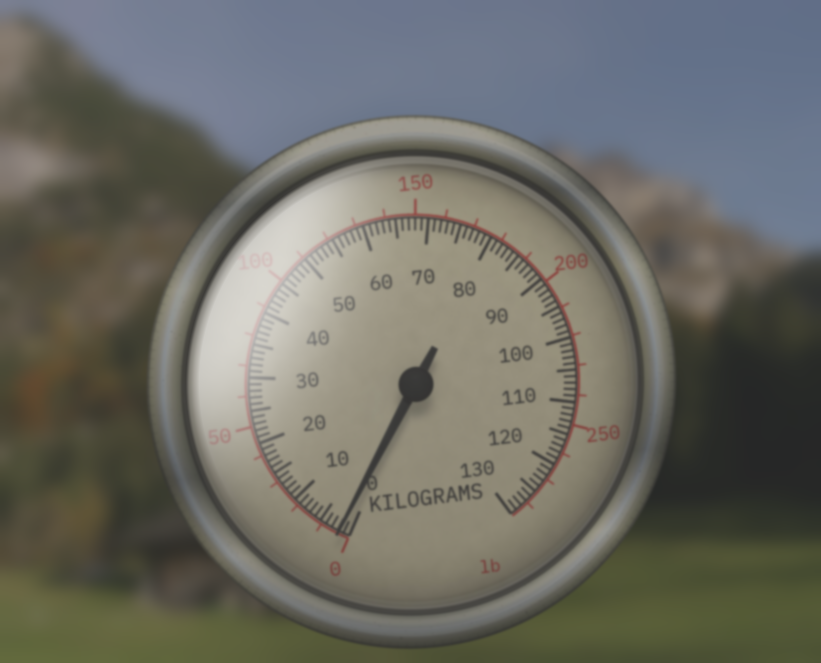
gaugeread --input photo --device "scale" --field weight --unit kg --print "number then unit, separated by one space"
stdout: 2 kg
